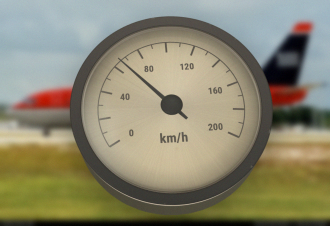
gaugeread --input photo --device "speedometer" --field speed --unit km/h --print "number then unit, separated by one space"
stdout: 65 km/h
